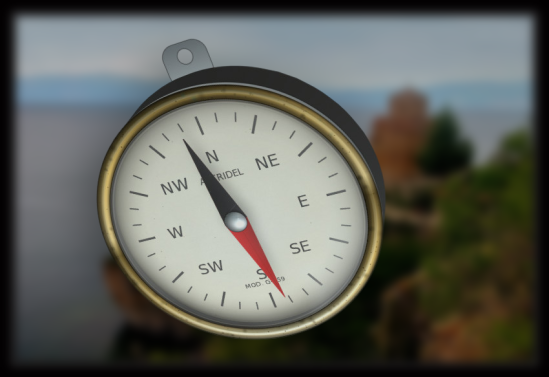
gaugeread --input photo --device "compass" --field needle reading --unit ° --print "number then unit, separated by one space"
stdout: 170 °
